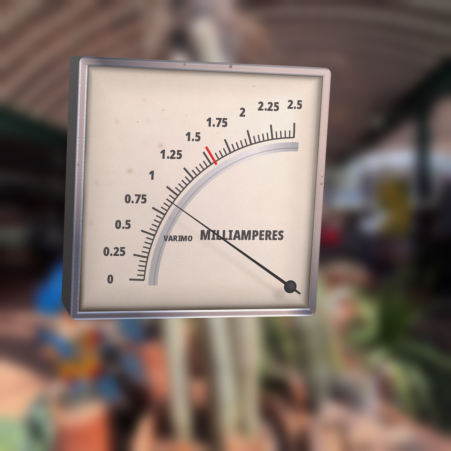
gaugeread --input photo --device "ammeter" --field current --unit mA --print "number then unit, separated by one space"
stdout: 0.9 mA
